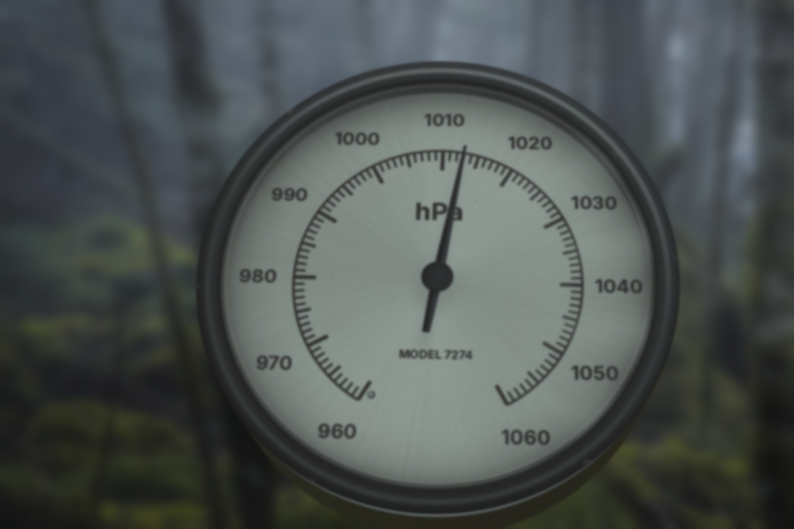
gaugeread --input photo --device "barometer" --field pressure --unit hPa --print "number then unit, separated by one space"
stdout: 1013 hPa
